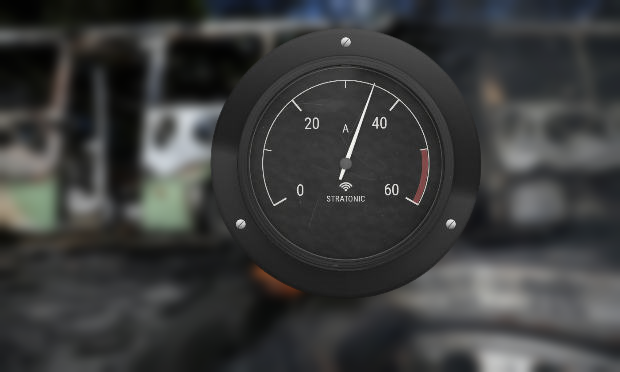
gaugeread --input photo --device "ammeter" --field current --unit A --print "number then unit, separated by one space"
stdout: 35 A
